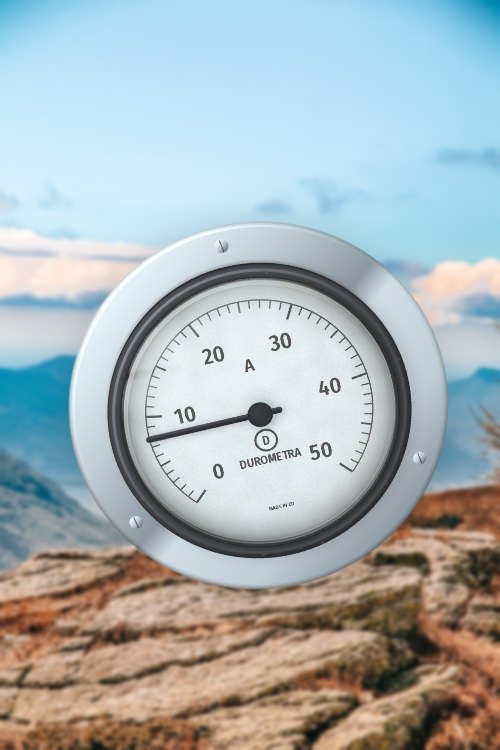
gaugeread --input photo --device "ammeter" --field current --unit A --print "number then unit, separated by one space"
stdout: 8 A
